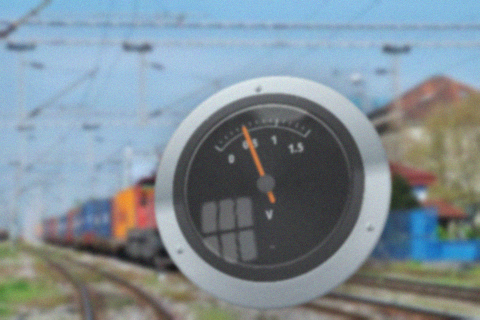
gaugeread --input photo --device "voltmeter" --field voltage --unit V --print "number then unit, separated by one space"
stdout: 0.5 V
